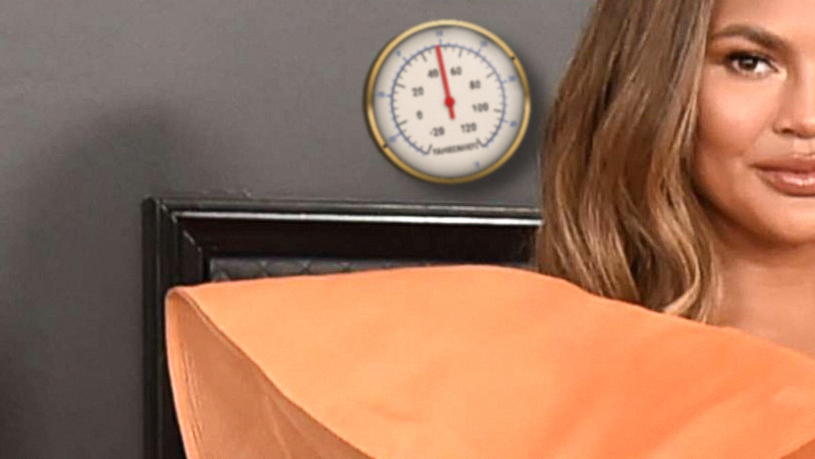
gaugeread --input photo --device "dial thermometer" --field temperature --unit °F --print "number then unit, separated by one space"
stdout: 48 °F
